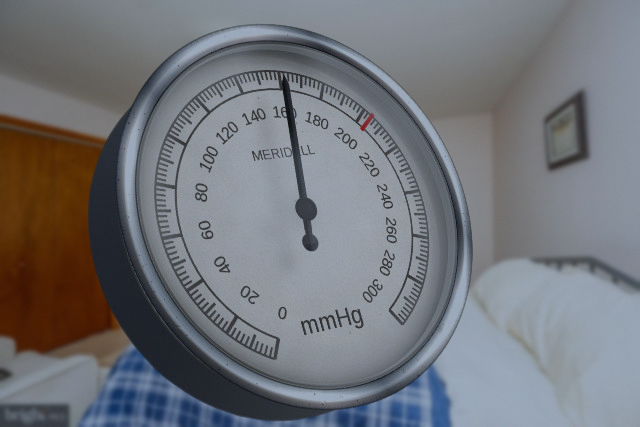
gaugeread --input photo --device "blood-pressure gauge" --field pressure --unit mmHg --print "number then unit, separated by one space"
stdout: 160 mmHg
